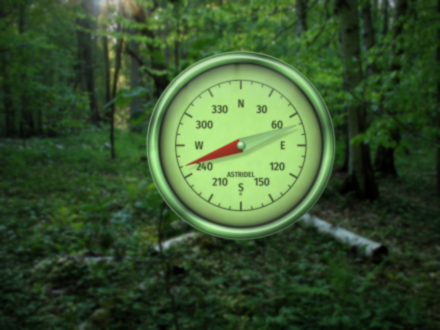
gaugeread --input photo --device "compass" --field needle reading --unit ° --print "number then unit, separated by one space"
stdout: 250 °
